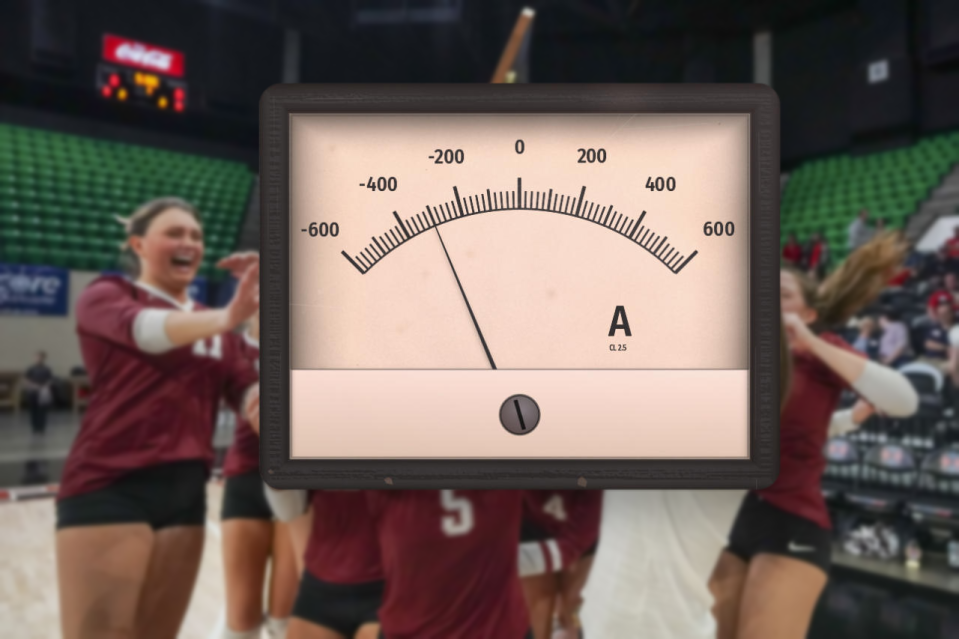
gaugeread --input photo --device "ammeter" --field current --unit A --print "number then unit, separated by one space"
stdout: -300 A
